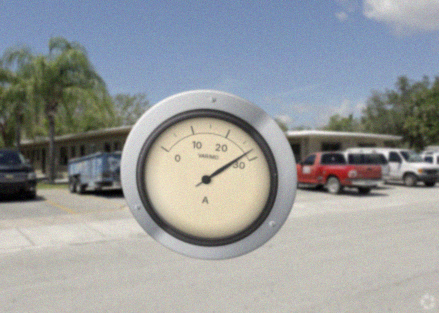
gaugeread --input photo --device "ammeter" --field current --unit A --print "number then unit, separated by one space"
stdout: 27.5 A
